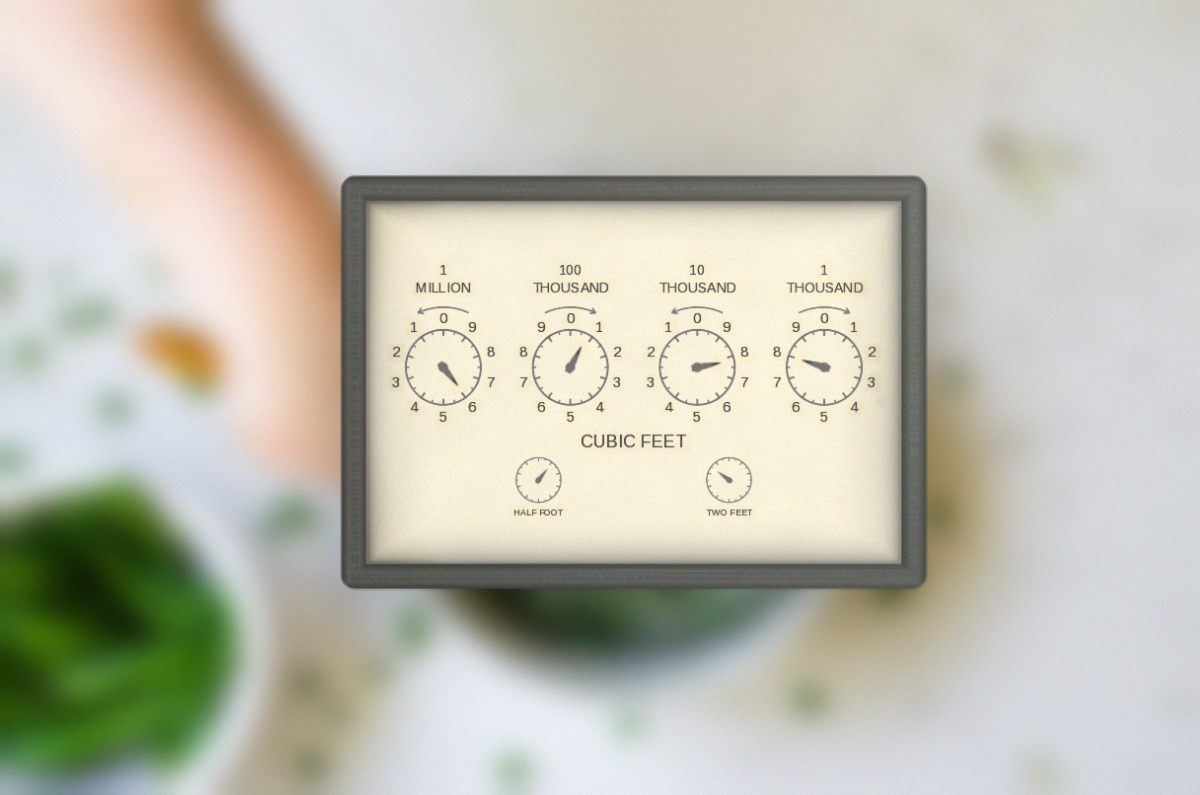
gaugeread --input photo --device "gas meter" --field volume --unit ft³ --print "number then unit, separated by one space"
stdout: 607800 ft³
